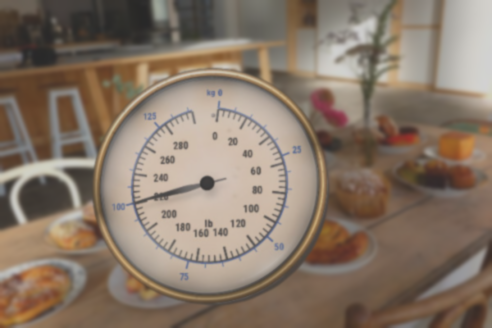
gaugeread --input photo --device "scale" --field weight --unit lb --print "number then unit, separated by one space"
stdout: 220 lb
